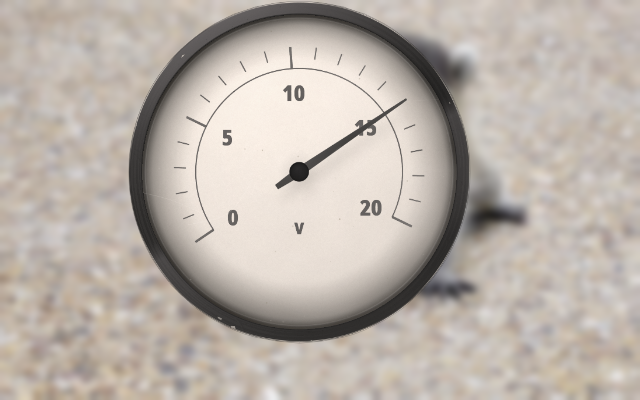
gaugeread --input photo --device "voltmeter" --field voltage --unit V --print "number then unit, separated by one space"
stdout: 15 V
